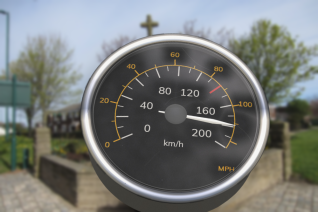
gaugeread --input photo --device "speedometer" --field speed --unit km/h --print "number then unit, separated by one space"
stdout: 180 km/h
